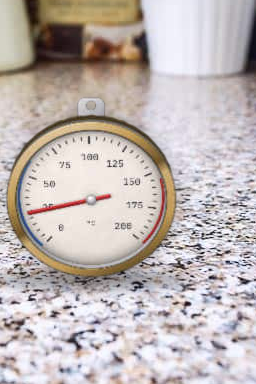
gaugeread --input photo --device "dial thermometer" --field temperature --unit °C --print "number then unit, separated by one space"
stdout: 25 °C
